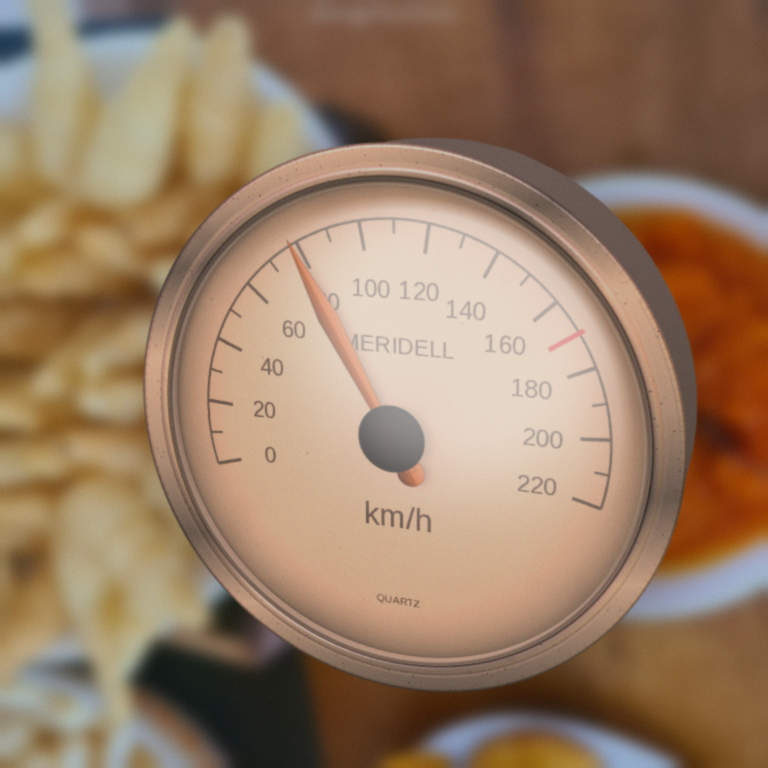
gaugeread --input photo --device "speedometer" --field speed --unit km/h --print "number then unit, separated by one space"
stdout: 80 km/h
